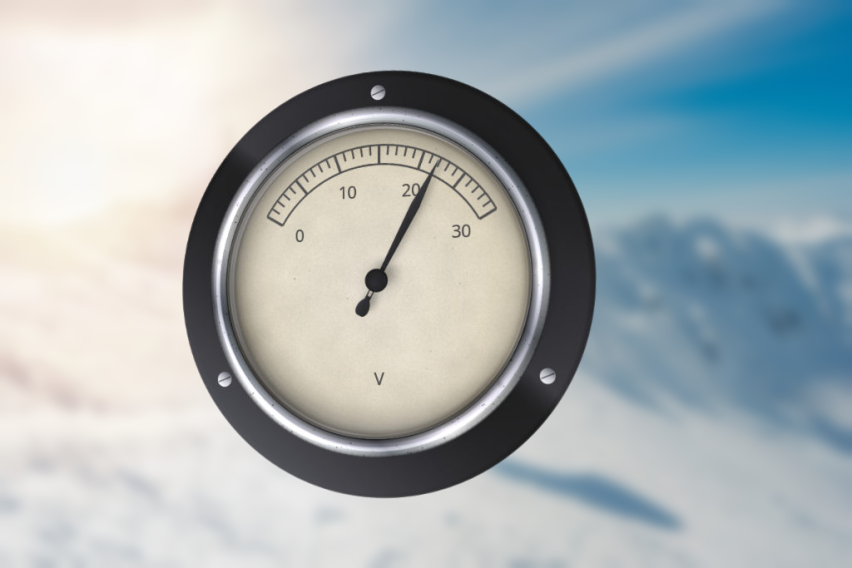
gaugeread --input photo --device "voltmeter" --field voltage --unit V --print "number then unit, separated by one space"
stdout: 22 V
